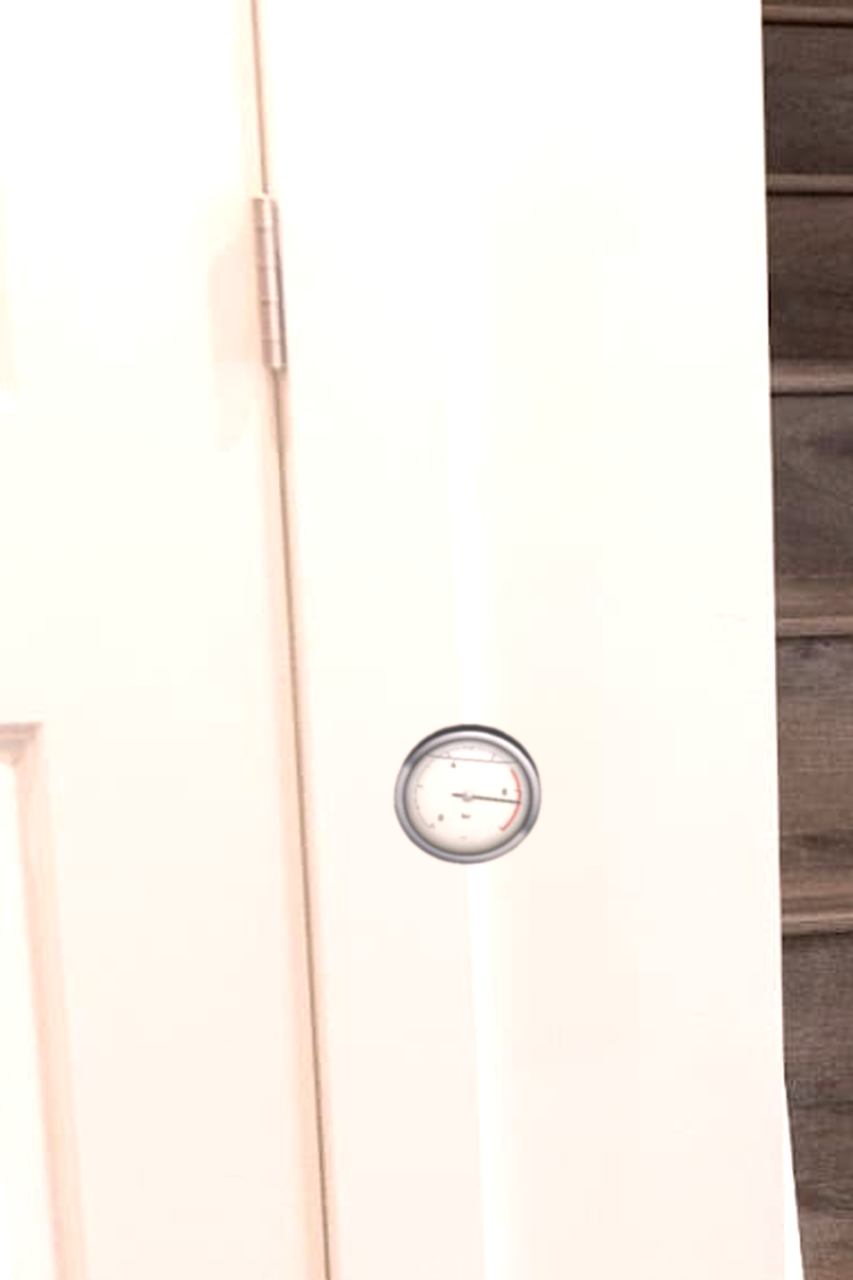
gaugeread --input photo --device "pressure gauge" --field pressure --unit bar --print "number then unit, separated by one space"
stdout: 8.5 bar
